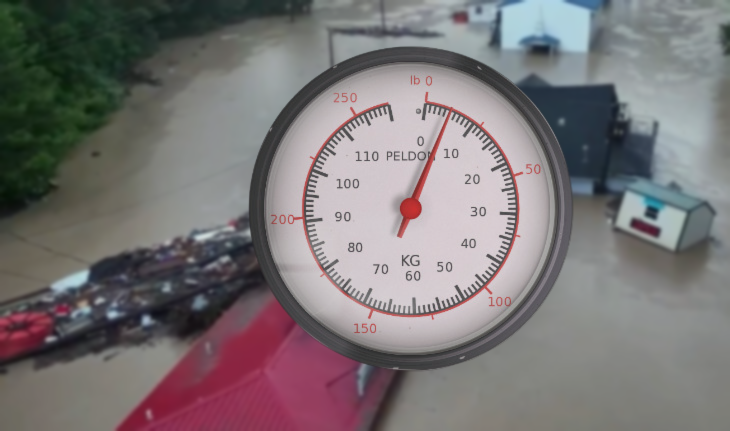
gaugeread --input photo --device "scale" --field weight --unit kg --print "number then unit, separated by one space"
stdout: 5 kg
